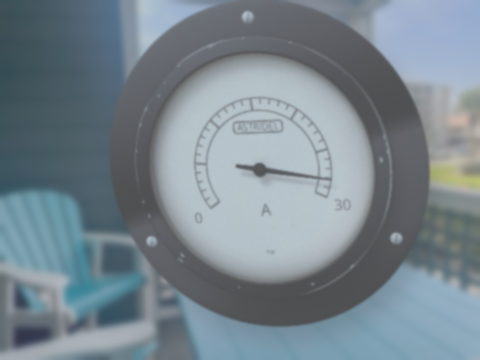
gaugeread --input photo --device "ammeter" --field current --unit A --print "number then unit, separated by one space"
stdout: 28 A
